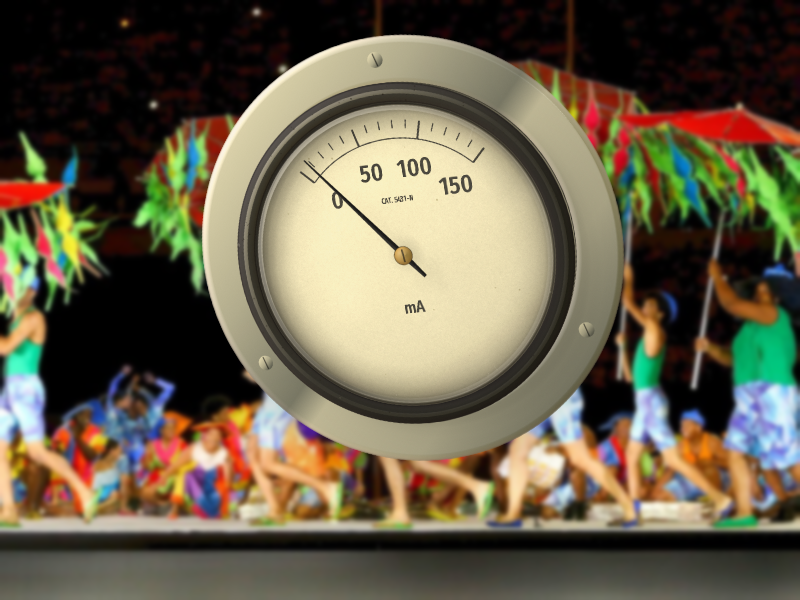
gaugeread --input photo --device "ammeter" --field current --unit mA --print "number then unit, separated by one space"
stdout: 10 mA
